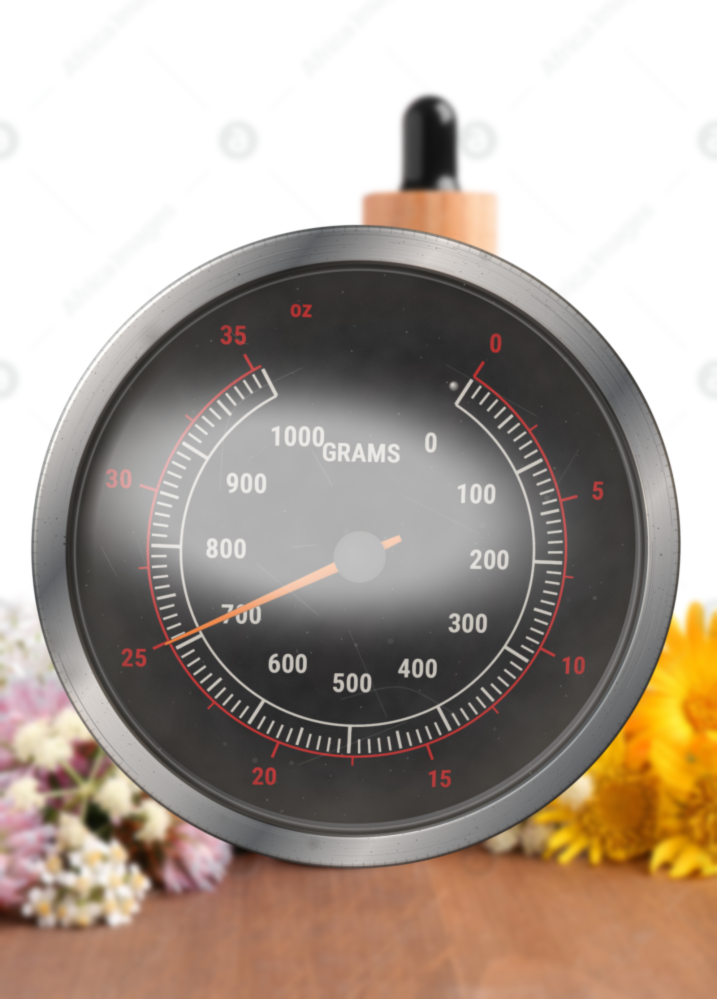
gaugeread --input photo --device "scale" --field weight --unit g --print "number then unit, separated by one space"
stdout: 710 g
